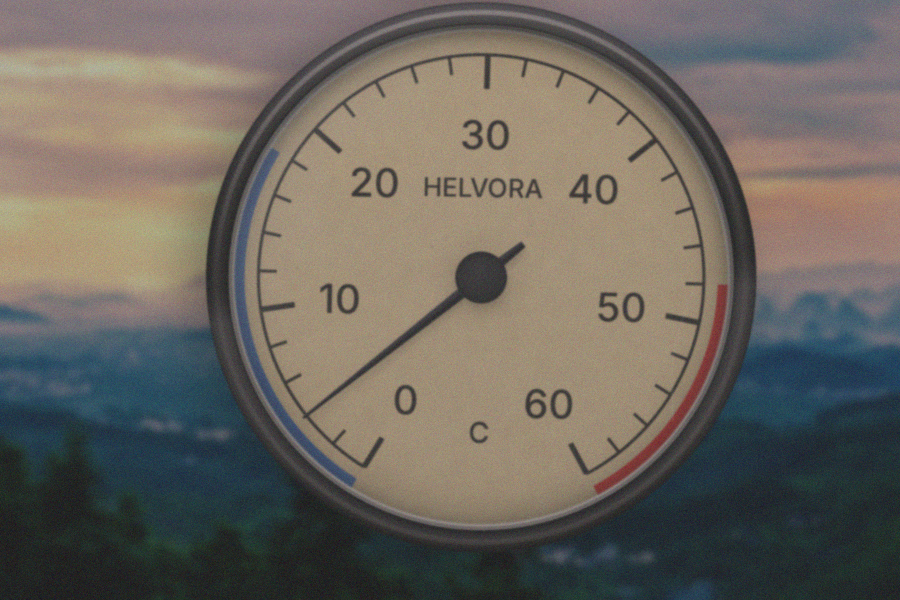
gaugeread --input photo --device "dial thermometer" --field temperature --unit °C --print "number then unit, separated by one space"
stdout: 4 °C
